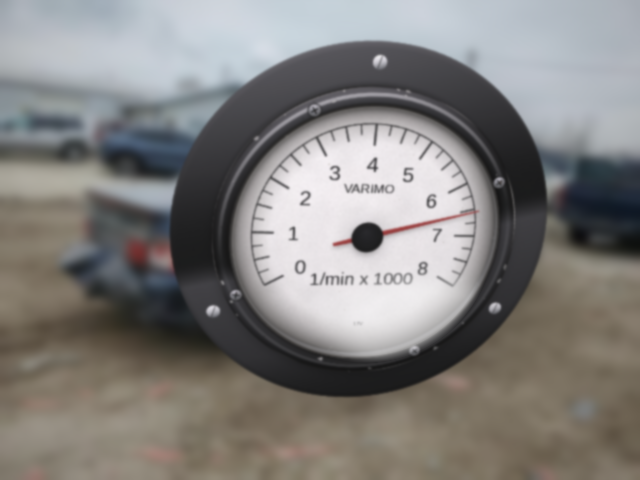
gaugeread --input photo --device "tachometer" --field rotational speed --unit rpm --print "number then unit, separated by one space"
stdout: 6500 rpm
